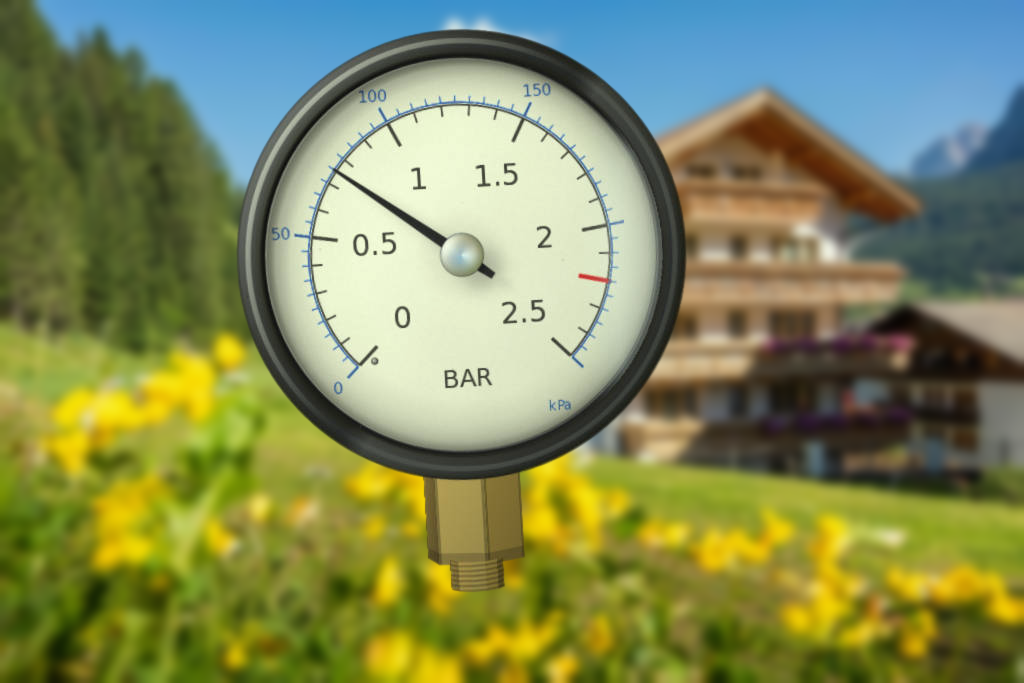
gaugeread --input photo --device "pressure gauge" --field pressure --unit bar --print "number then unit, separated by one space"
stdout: 0.75 bar
